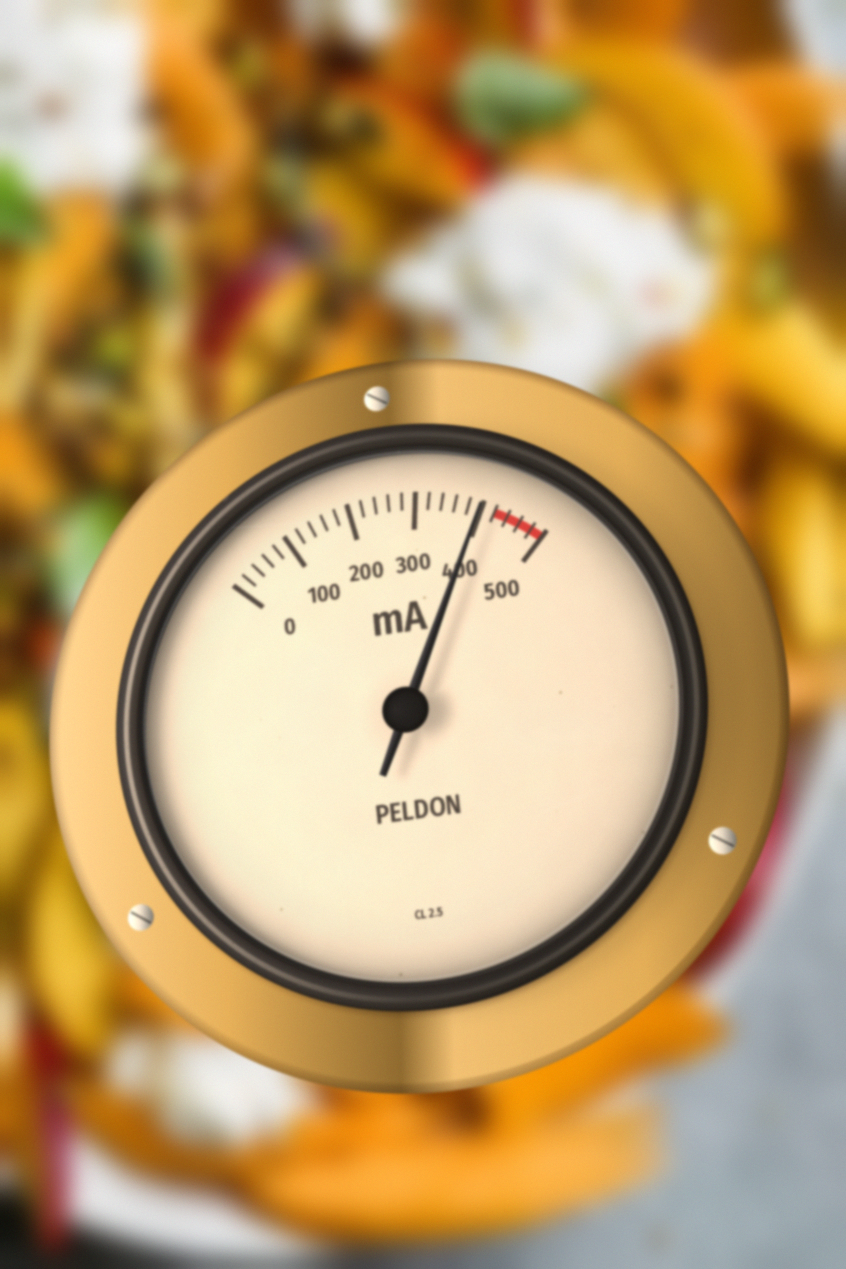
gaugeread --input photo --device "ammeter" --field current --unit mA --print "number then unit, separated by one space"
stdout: 400 mA
